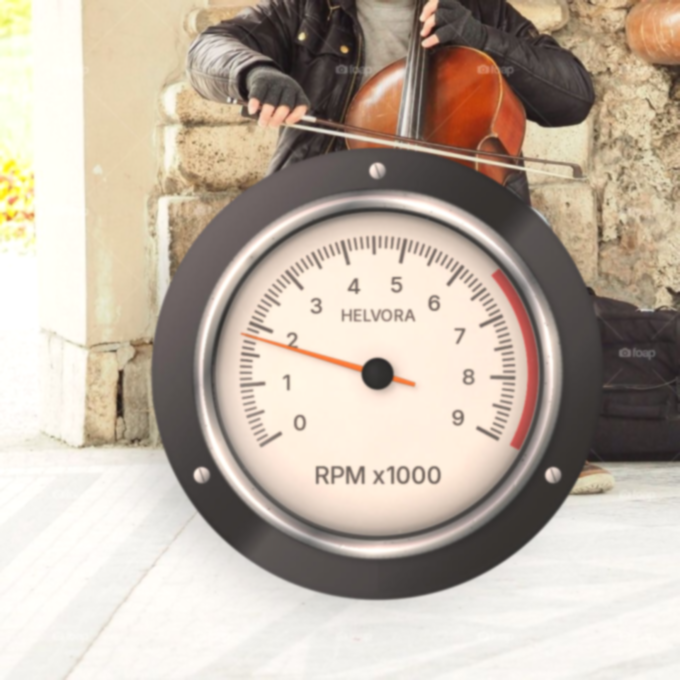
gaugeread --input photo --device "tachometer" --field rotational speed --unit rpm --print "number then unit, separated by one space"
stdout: 1800 rpm
